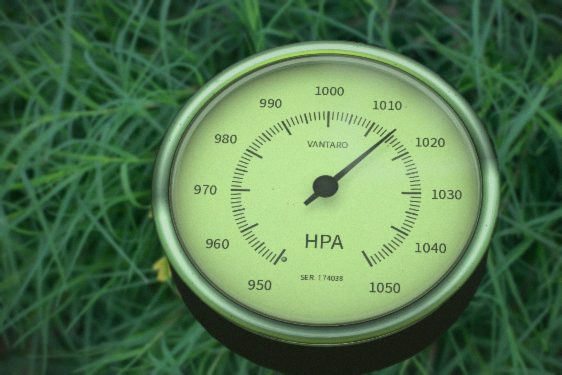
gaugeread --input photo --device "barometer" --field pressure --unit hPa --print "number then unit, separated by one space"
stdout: 1015 hPa
